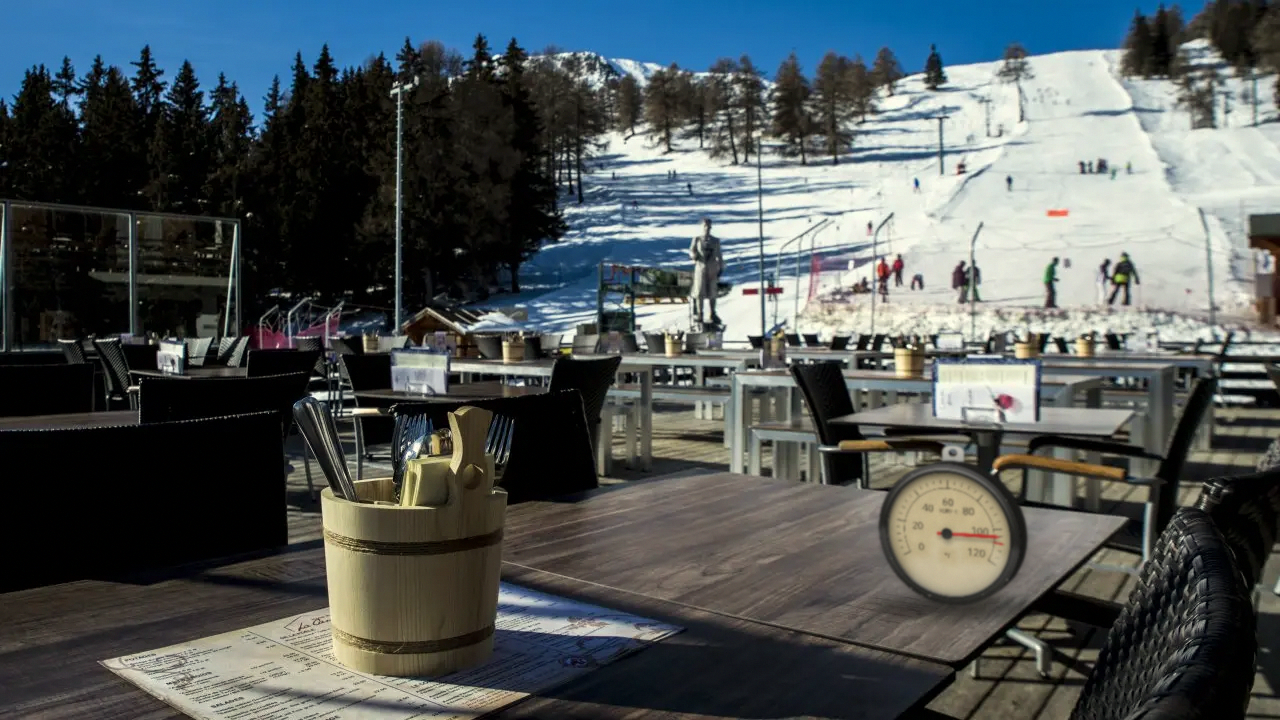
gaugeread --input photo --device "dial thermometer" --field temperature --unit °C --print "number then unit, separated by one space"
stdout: 104 °C
